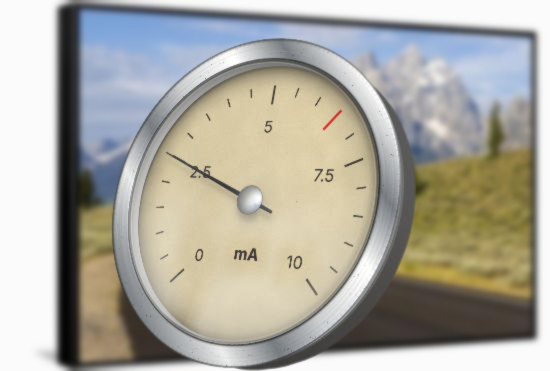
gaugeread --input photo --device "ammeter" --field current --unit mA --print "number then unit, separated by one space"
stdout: 2.5 mA
